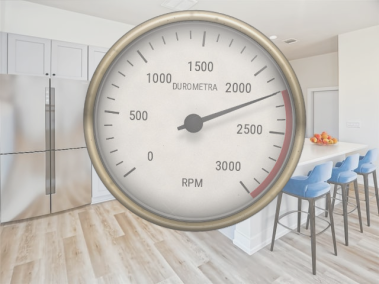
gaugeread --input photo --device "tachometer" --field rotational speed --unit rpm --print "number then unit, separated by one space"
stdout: 2200 rpm
